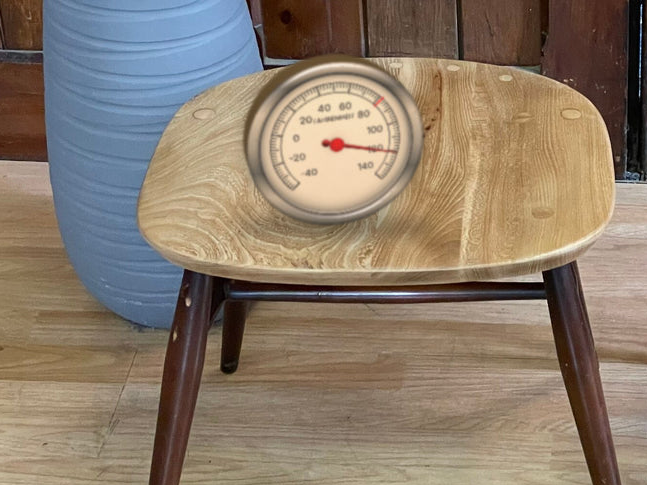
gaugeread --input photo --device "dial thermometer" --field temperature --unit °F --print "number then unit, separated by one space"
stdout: 120 °F
